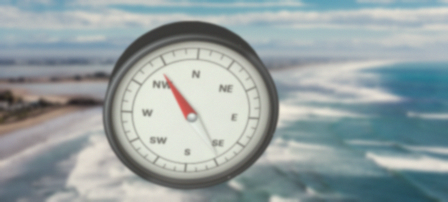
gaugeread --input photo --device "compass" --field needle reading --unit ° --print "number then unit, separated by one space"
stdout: 325 °
